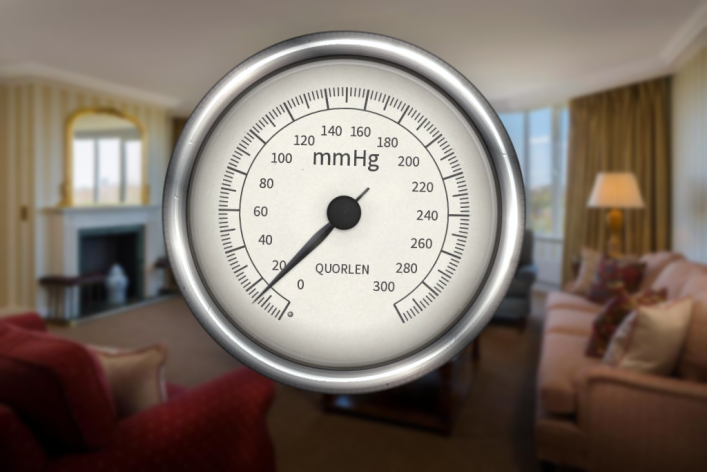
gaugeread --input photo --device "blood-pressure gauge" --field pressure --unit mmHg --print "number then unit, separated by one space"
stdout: 14 mmHg
